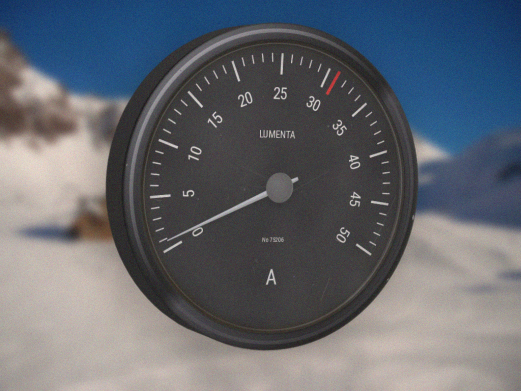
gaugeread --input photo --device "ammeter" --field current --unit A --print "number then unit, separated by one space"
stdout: 1 A
